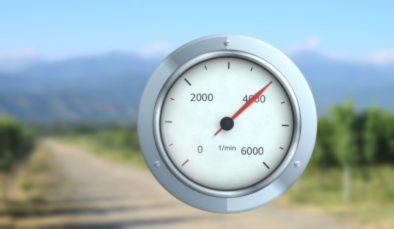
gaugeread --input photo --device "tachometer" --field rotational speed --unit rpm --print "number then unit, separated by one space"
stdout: 4000 rpm
